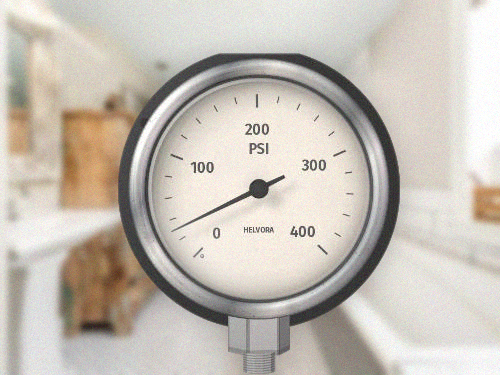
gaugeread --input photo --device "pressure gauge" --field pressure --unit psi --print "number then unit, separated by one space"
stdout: 30 psi
